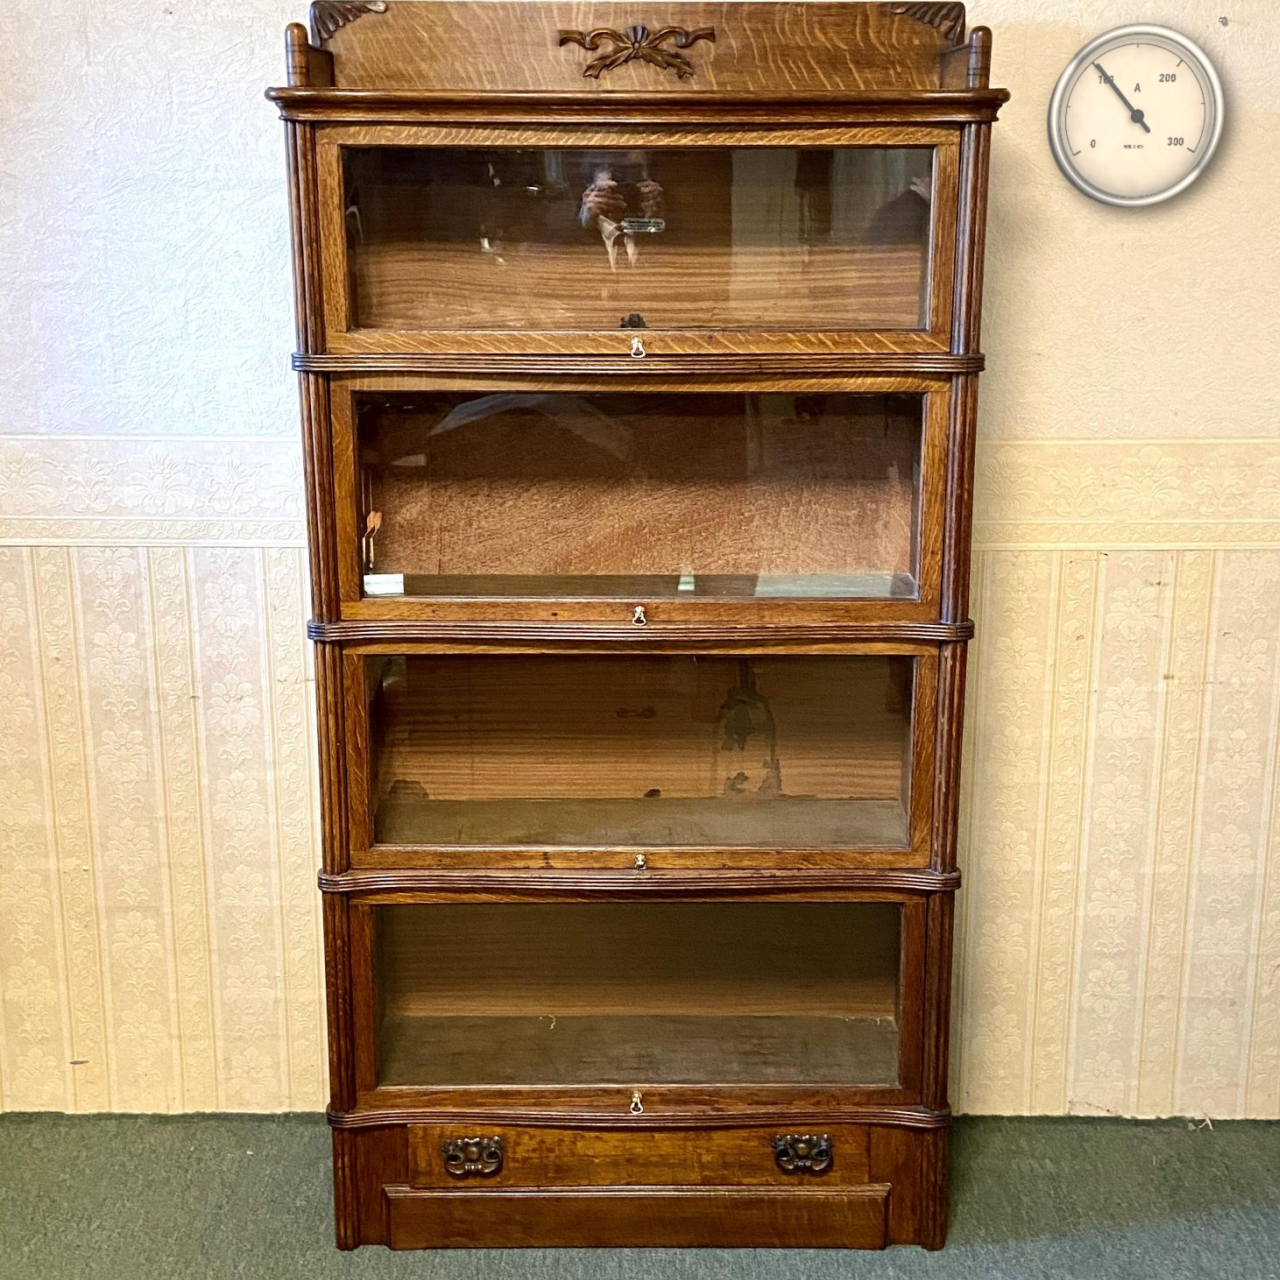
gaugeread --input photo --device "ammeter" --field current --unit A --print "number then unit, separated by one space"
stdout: 100 A
